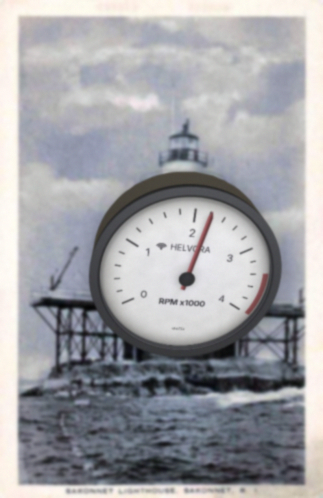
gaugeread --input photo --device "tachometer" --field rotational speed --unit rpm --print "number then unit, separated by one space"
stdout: 2200 rpm
